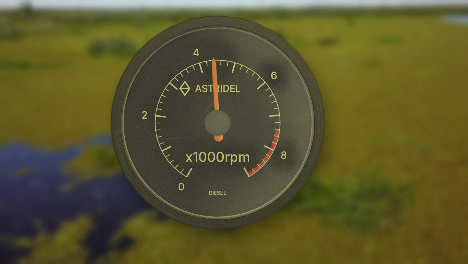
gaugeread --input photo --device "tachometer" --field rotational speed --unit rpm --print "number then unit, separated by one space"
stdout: 4400 rpm
